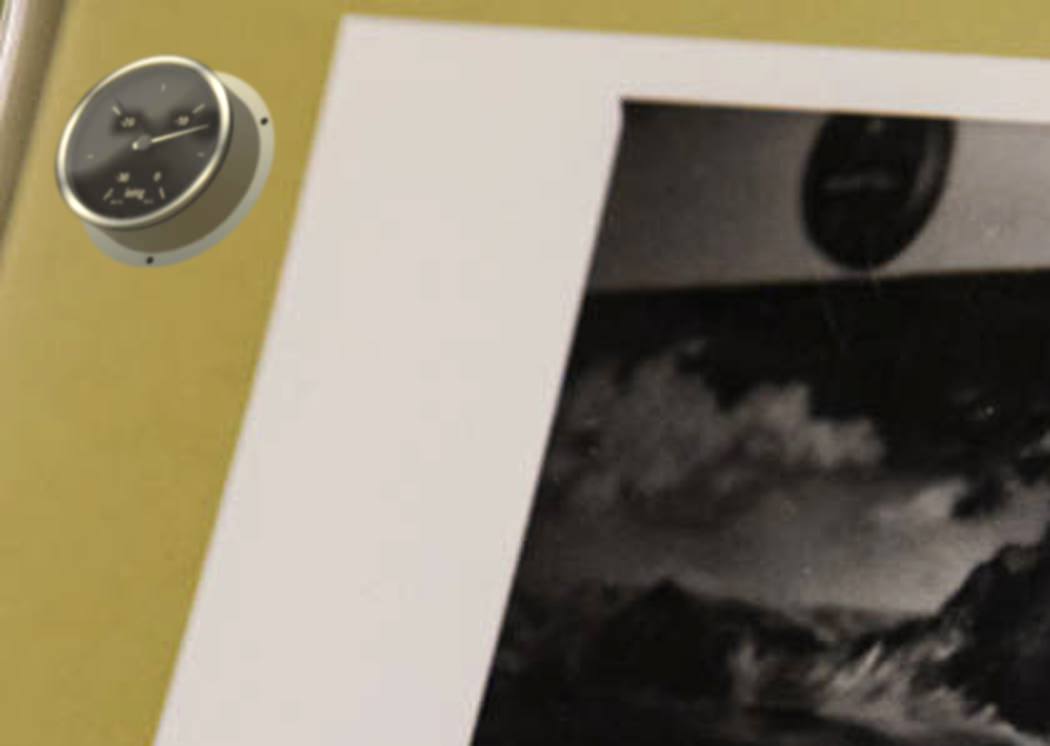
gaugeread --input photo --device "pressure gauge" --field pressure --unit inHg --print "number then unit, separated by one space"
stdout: -7.5 inHg
